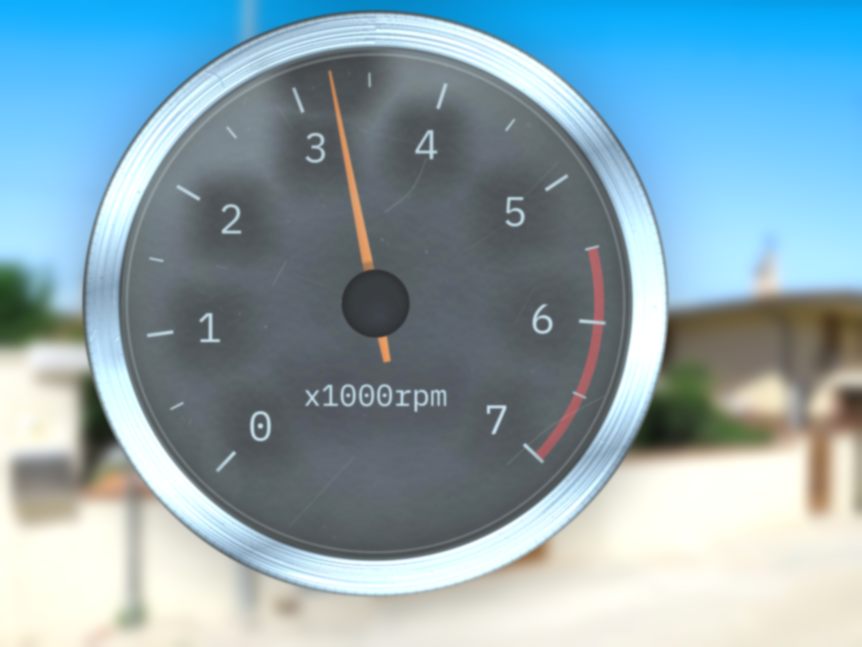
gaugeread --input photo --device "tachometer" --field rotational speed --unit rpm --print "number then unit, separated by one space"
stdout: 3250 rpm
